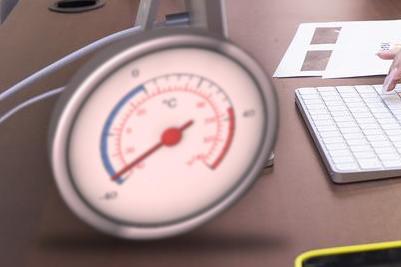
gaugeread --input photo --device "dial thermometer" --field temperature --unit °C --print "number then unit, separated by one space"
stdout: -36 °C
